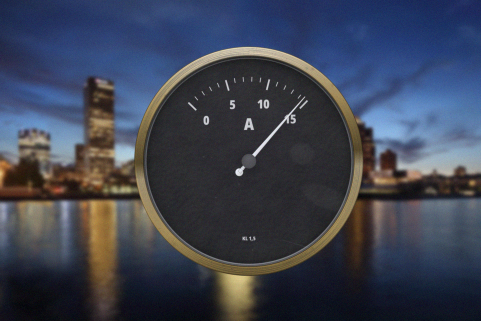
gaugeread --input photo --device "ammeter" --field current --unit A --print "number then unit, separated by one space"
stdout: 14.5 A
